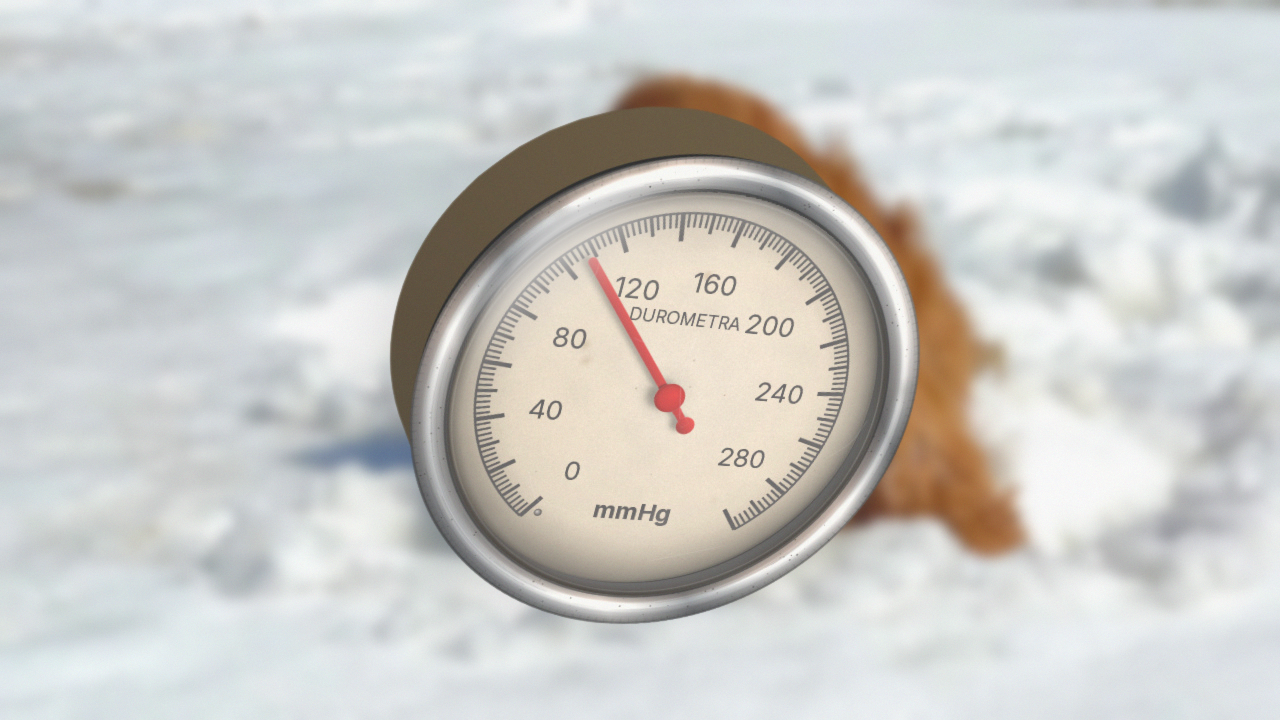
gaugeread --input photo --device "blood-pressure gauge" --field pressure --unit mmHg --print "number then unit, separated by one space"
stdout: 108 mmHg
